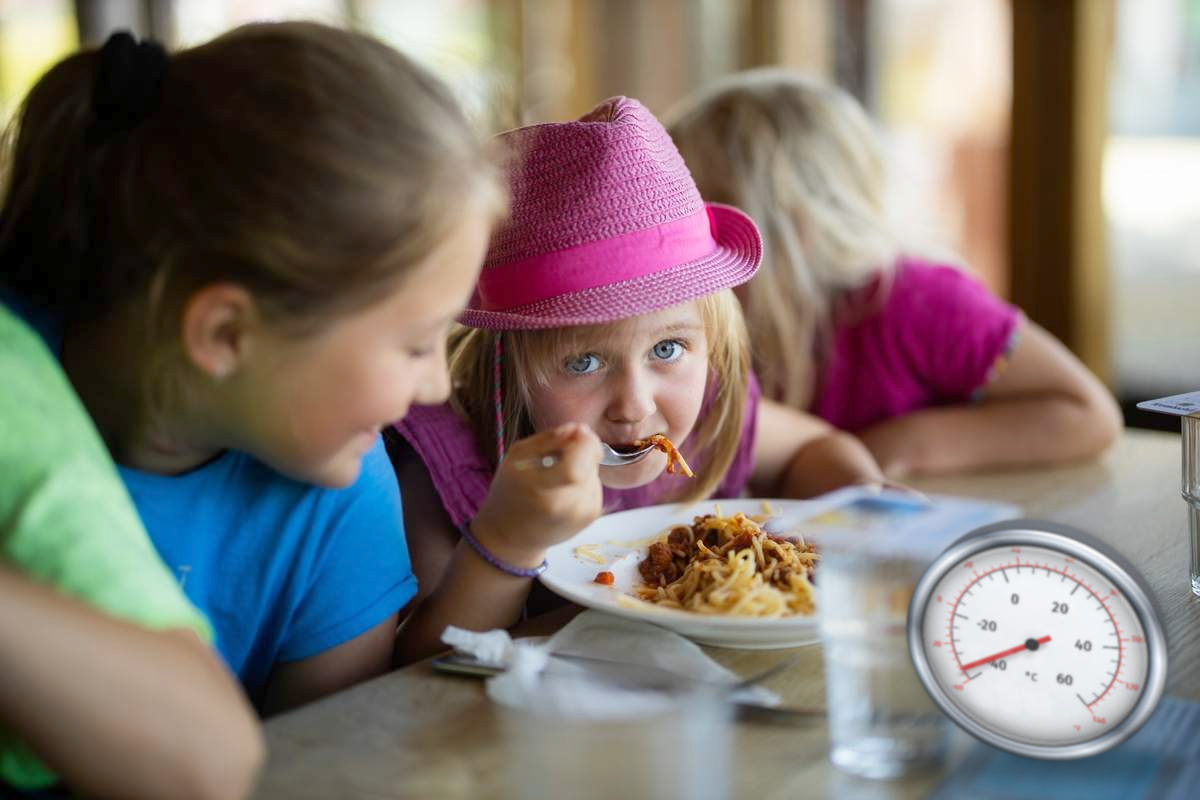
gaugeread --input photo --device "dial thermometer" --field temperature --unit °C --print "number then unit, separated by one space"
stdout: -36 °C
